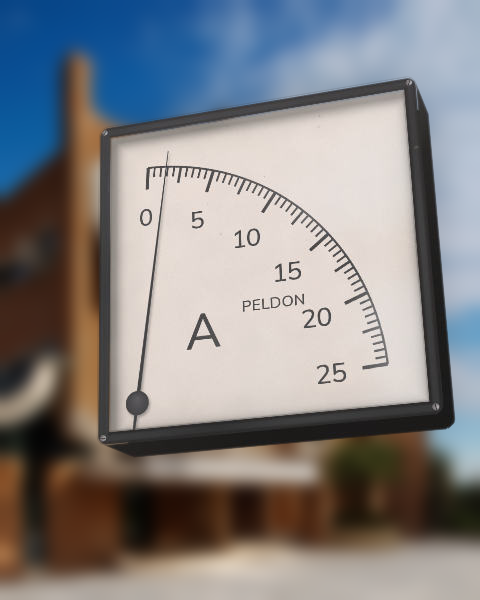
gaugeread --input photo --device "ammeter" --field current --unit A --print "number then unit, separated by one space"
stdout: 1.5 A
